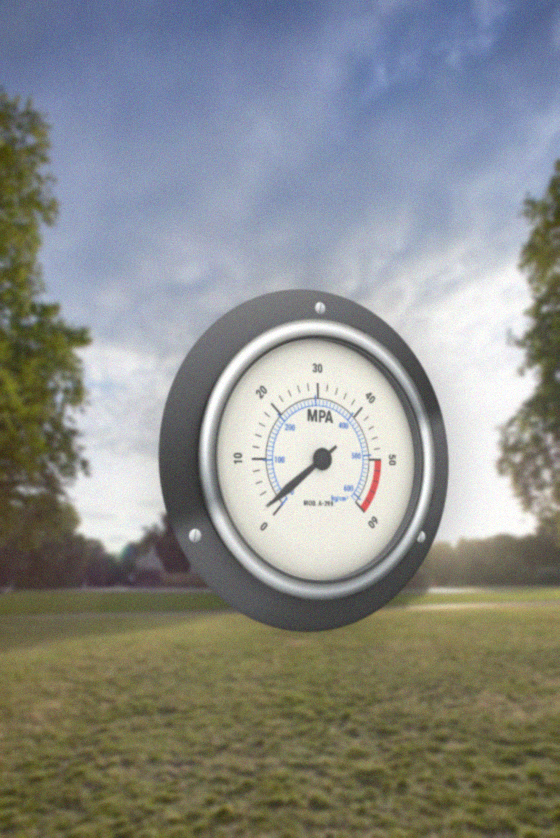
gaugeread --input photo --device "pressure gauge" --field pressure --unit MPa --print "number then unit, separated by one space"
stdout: 2 MPa
